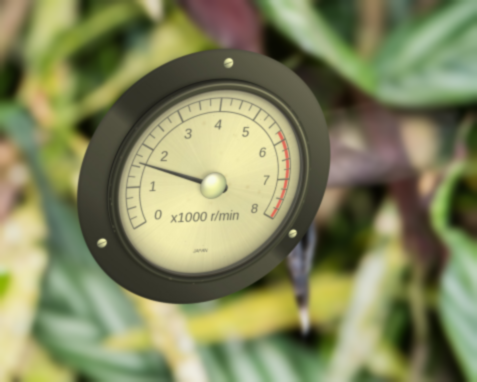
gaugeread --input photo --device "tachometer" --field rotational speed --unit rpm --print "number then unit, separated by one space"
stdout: 1625 rpm
